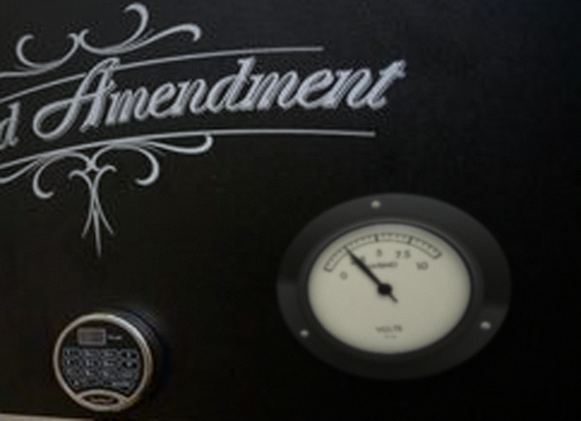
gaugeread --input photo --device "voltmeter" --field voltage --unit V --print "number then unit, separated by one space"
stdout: 2.5 V
